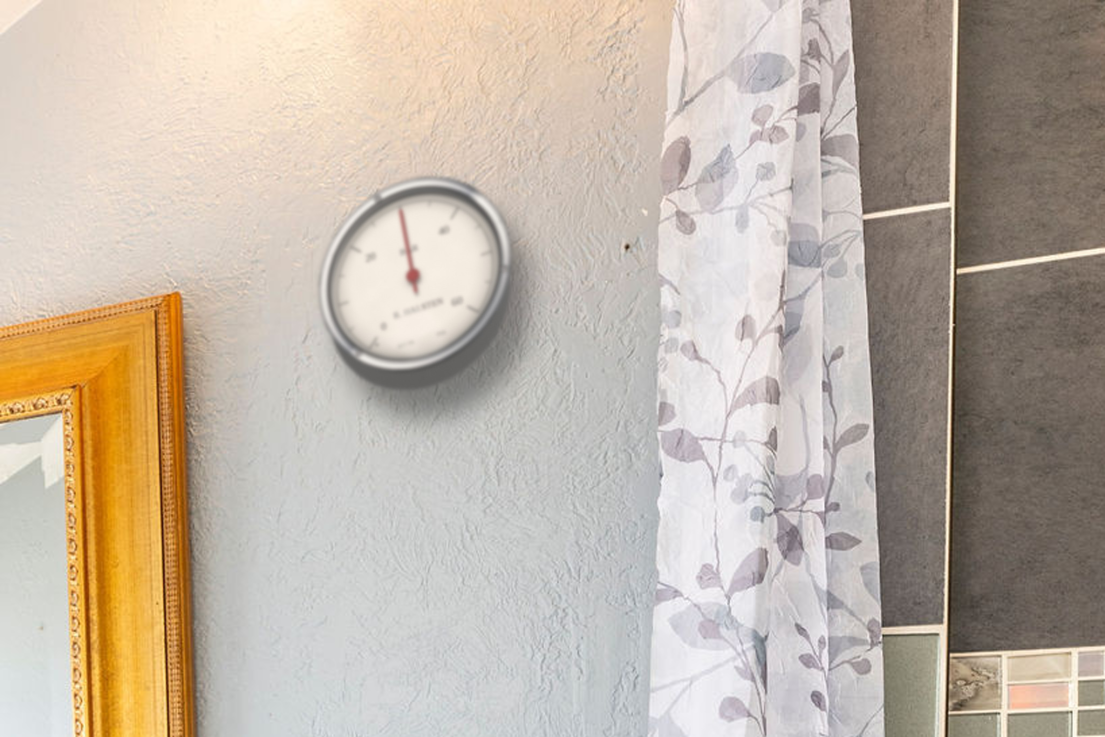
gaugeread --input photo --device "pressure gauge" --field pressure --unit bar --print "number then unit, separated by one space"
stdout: 30 bar
